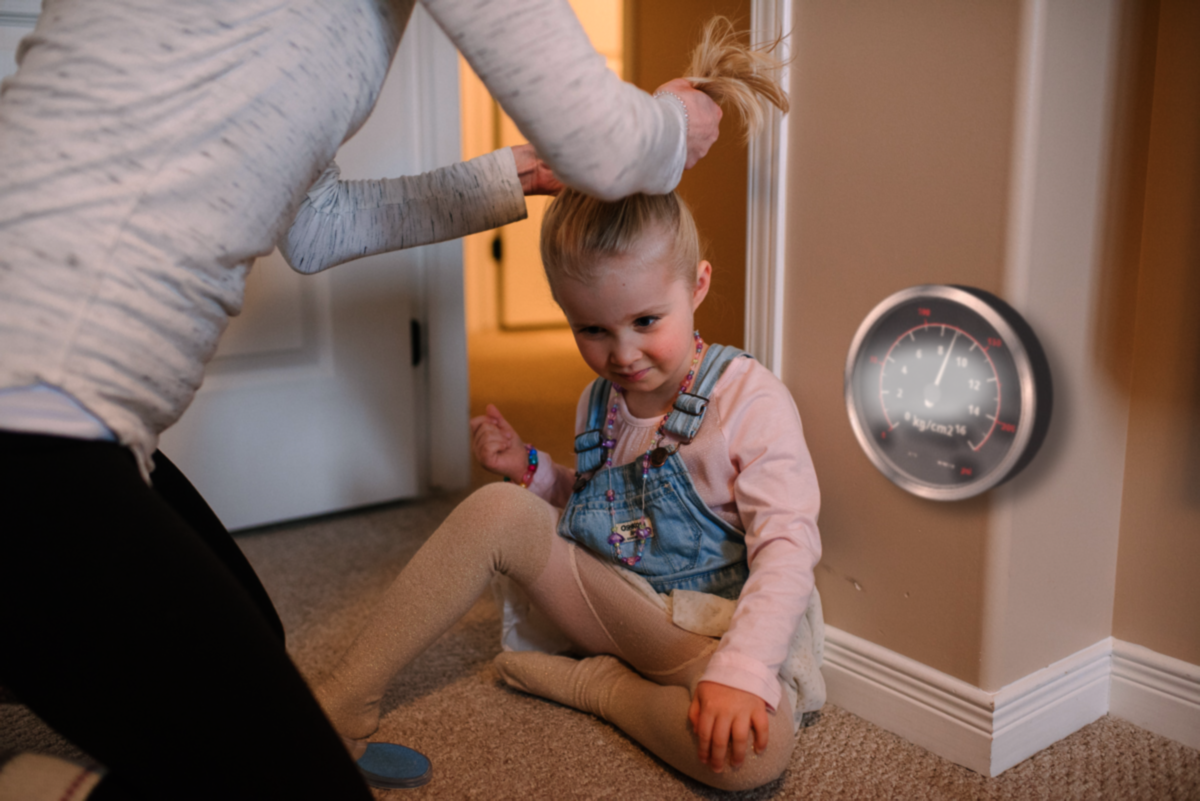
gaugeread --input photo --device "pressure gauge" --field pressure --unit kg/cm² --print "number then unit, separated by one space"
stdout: 9 kg/cm²
